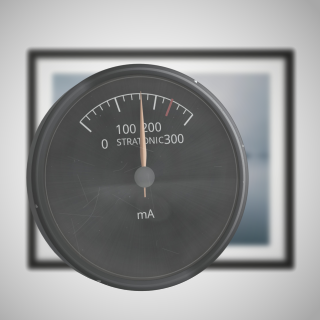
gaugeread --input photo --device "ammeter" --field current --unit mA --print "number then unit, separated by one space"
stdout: 160 mA
